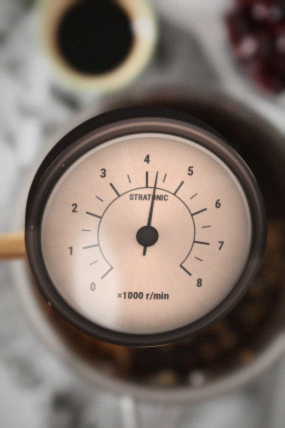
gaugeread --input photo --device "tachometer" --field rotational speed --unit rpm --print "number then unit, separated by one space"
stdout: 4250 rpm
